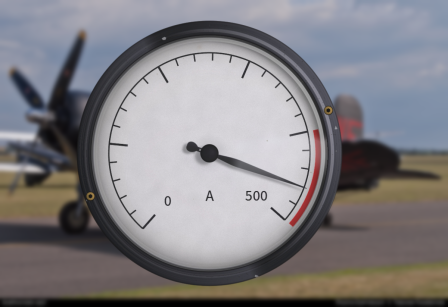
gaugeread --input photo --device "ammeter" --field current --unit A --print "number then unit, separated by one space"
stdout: 460 A
